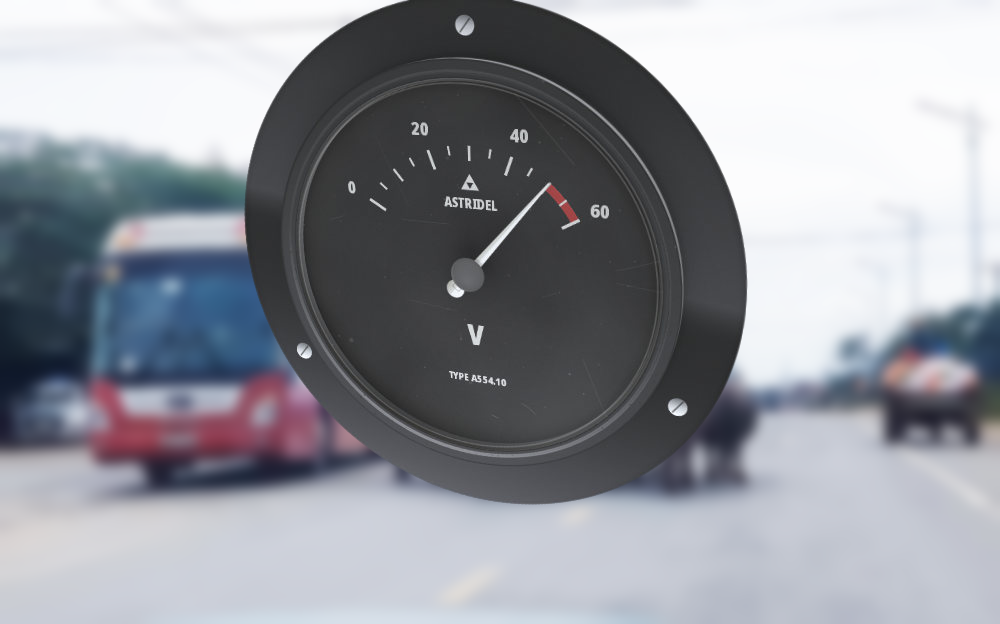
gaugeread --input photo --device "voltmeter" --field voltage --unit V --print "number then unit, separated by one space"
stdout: 50 V
